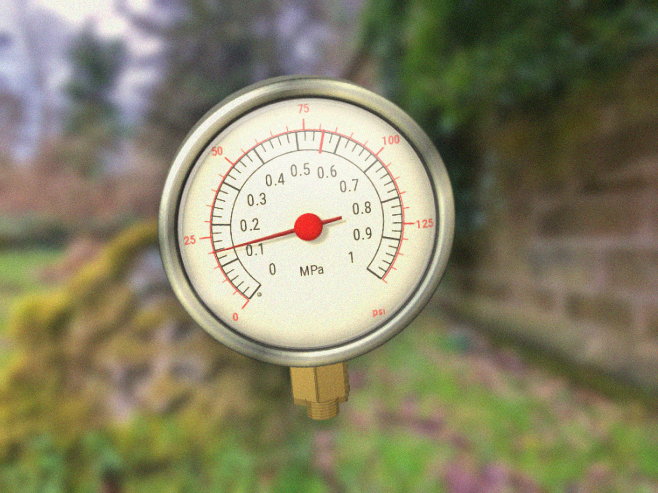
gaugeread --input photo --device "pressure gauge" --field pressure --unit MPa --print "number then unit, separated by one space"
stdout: 0.14 MPa
